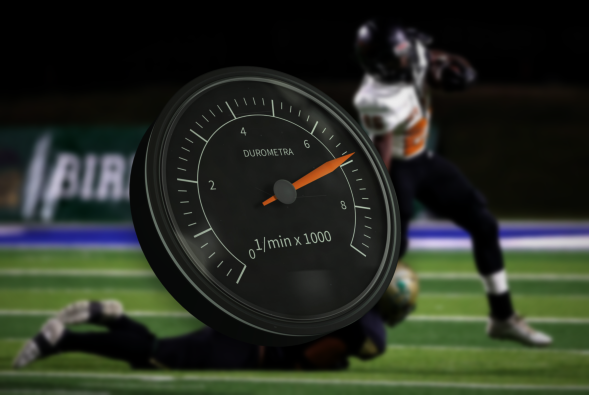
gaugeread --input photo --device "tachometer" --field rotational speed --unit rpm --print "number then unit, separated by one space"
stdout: 6900 rpm
